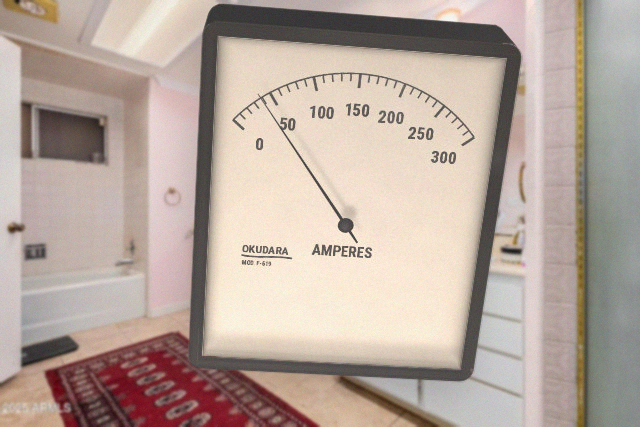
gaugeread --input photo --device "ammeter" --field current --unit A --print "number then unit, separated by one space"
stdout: 40 A
